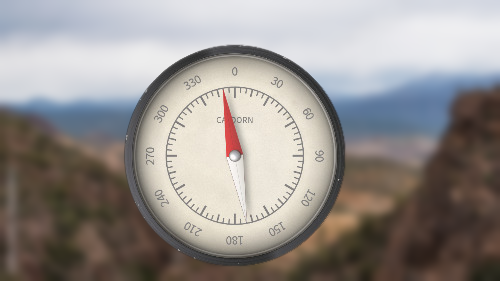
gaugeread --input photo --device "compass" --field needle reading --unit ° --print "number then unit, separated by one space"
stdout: 350 °
